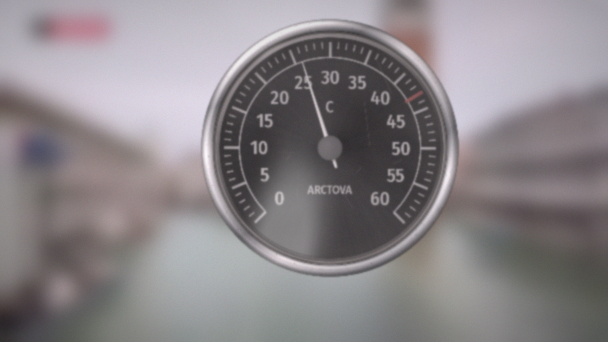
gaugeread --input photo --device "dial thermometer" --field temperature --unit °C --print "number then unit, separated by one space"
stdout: 26 °C
